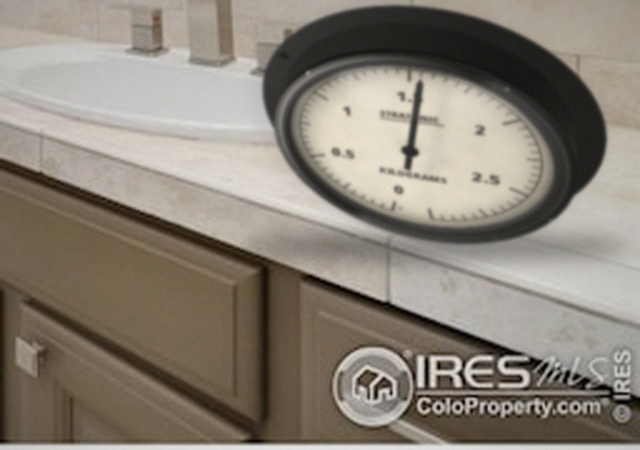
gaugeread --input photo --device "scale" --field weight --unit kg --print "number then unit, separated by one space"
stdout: 1.55 kg
